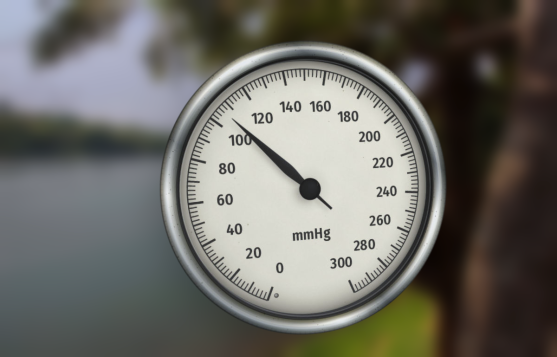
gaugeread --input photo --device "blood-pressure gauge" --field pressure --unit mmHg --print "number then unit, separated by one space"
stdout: 106 mmHg
